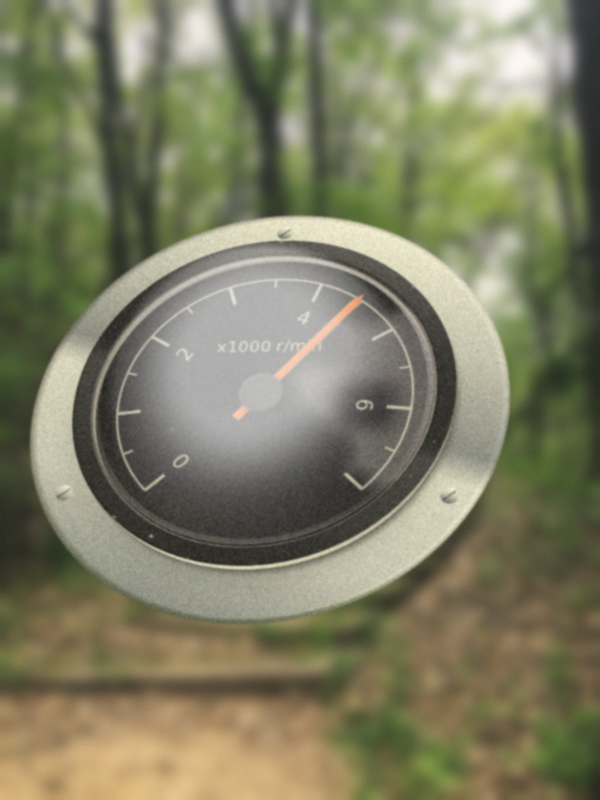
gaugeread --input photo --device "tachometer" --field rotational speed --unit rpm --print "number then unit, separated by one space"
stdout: 4500 rpm
